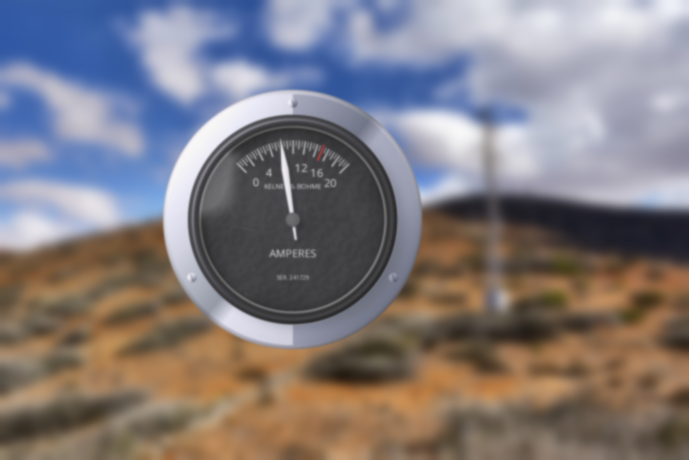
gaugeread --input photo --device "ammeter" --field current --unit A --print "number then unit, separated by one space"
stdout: 8 A
